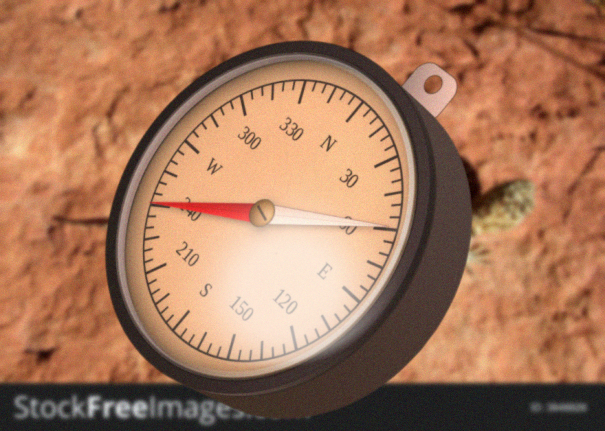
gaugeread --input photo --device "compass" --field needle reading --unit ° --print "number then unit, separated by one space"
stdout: 240 °
